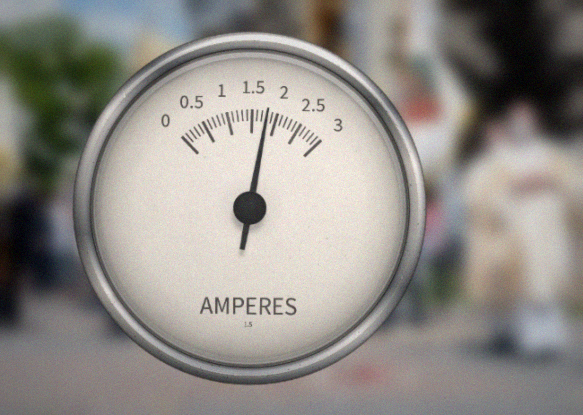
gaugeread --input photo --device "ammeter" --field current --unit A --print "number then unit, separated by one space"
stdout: 1.8 A
